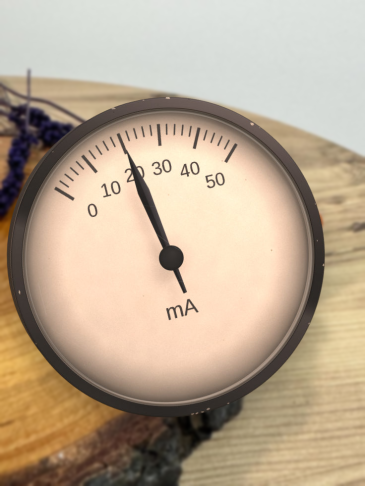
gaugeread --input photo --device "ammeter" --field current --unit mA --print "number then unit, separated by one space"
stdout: 20 mA
